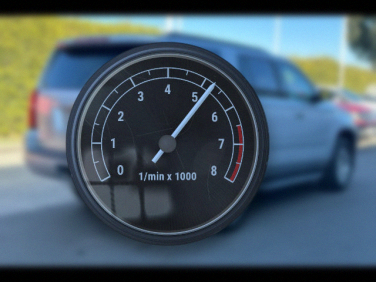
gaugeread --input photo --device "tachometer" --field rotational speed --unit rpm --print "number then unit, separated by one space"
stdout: 5250 rpm
